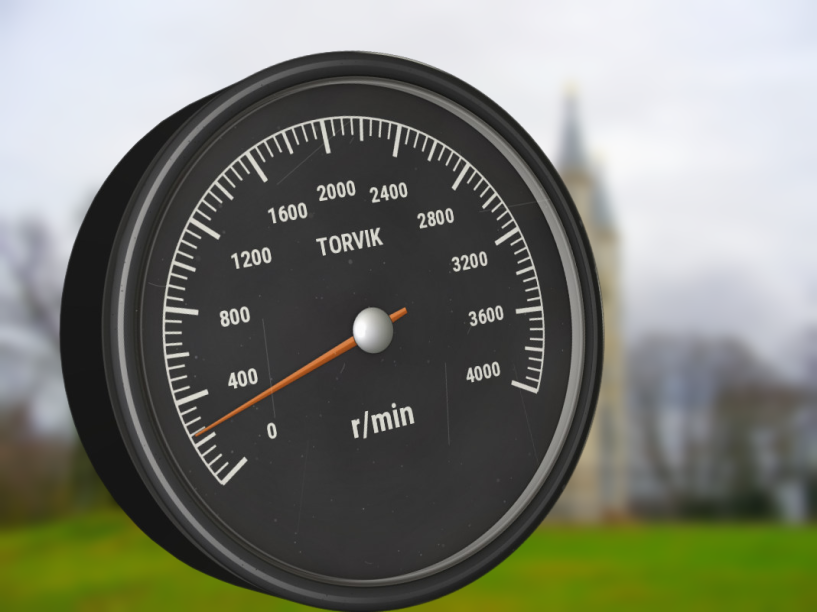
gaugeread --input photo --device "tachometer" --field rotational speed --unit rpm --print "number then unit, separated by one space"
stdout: 250 rpm
